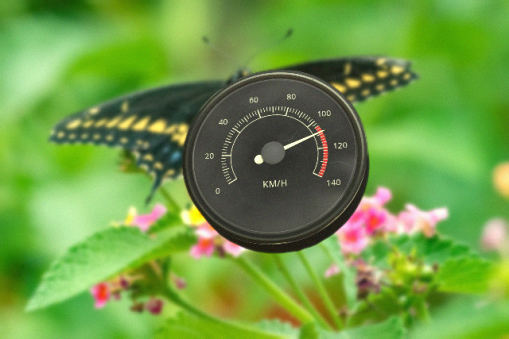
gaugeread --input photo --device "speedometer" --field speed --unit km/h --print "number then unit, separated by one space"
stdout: 110 km/h
